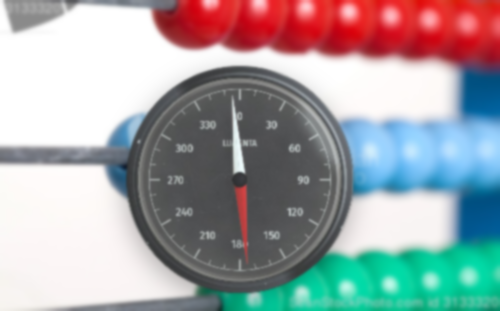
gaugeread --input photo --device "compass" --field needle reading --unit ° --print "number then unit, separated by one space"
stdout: 175 °
